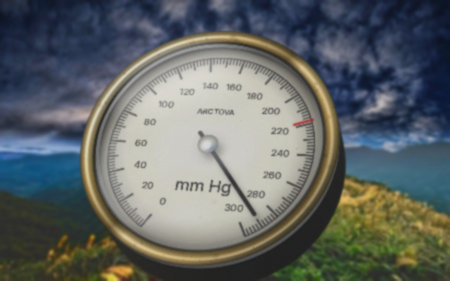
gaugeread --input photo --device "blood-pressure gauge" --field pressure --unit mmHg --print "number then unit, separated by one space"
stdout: 290 mmHg
